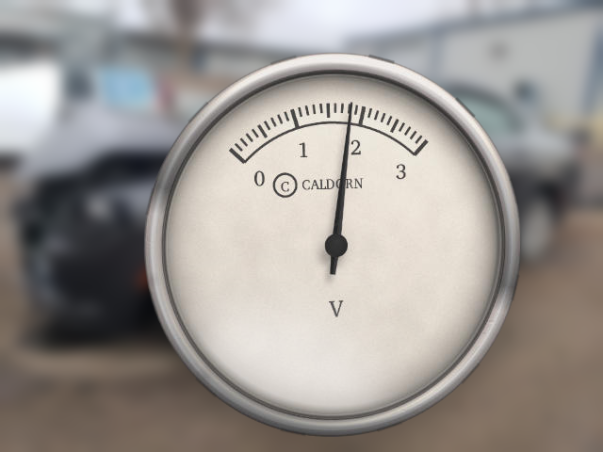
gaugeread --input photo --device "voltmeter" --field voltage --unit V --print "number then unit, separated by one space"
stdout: 1.8 V
